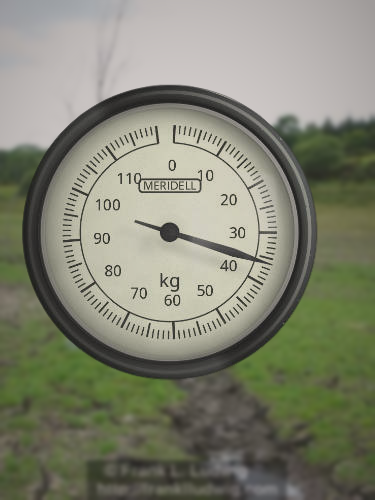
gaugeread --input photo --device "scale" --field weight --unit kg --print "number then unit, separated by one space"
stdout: 36 kg
